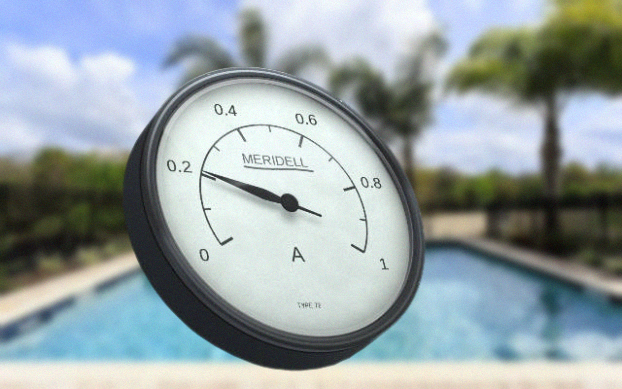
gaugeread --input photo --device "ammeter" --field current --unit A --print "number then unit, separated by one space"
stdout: 0.2 A
